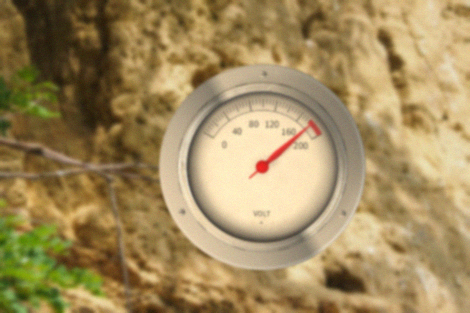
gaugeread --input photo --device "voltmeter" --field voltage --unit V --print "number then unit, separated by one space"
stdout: 180 V
